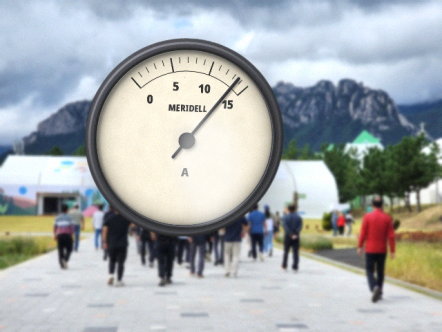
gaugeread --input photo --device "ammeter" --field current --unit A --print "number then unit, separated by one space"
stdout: 13.5 A
